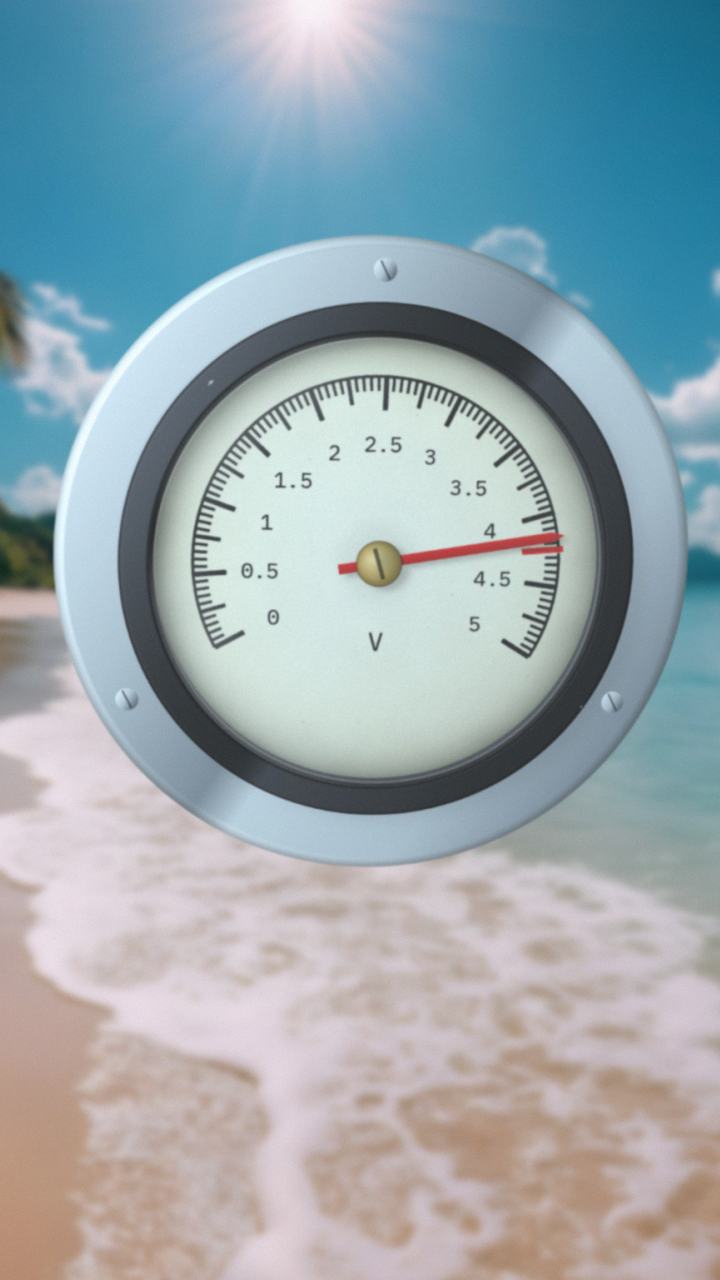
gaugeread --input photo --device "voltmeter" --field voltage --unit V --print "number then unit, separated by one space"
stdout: 4.15 V
